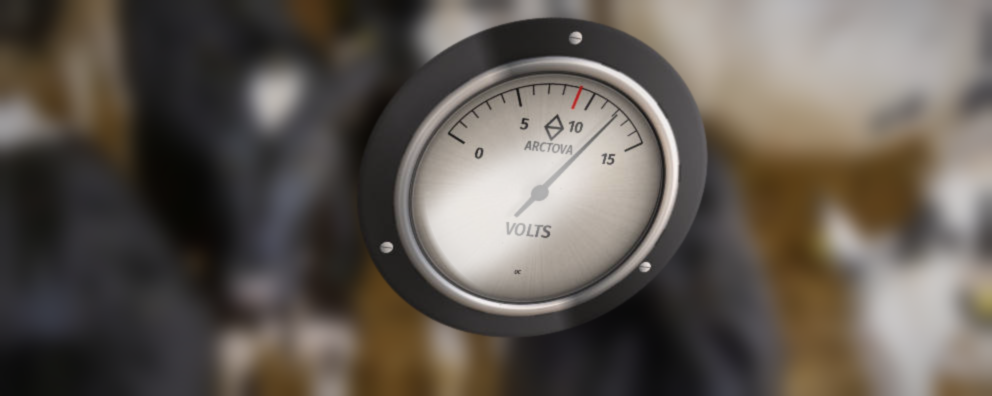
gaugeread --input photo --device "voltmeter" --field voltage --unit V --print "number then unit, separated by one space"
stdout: 12 V
